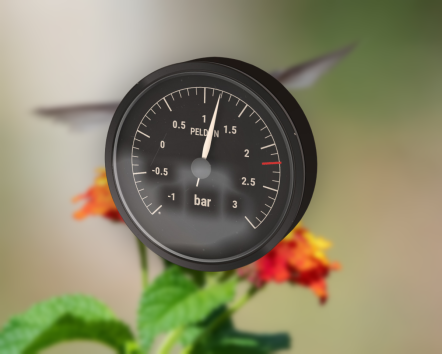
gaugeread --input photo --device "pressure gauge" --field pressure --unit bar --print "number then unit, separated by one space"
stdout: 1.2 bar
